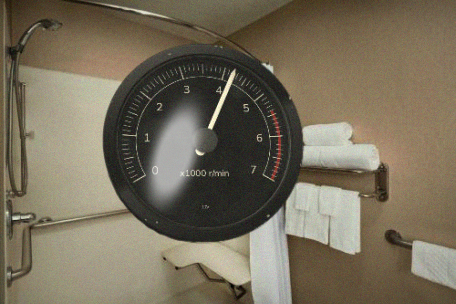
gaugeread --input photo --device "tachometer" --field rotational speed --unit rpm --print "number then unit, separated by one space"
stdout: 4200 rpm
